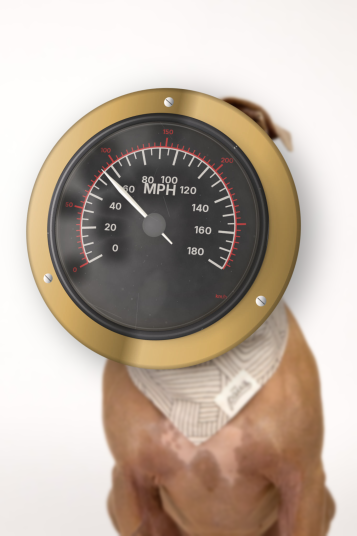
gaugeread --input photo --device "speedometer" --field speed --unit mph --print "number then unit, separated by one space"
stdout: 55 mph
